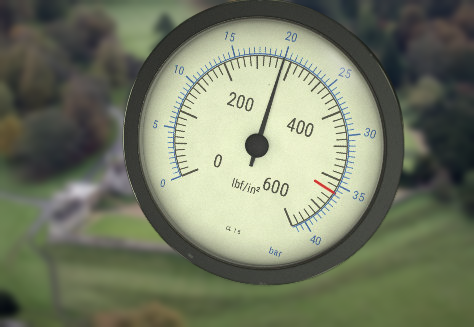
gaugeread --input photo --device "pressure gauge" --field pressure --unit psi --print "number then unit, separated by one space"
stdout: 290 psi
